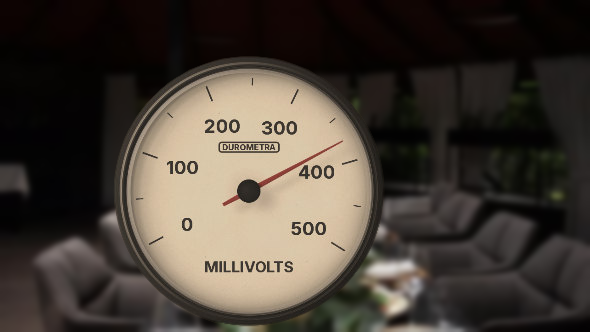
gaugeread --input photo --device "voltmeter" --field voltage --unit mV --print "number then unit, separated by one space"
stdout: 375 mV
